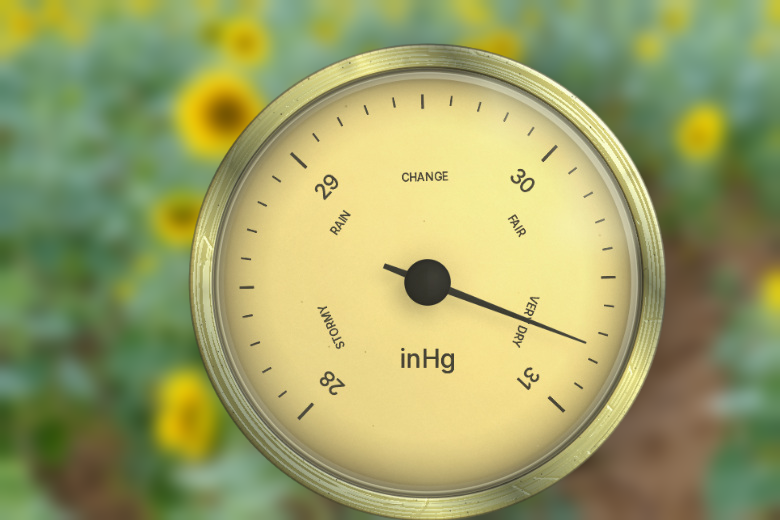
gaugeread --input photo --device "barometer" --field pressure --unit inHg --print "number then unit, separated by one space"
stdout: 30.75 inHg
